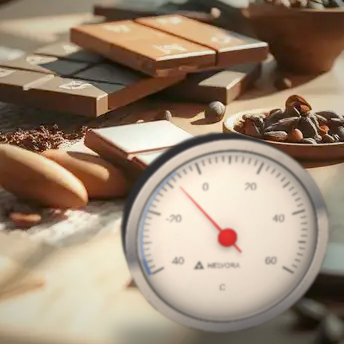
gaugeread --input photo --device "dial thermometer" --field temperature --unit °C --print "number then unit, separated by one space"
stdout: -8 °C
